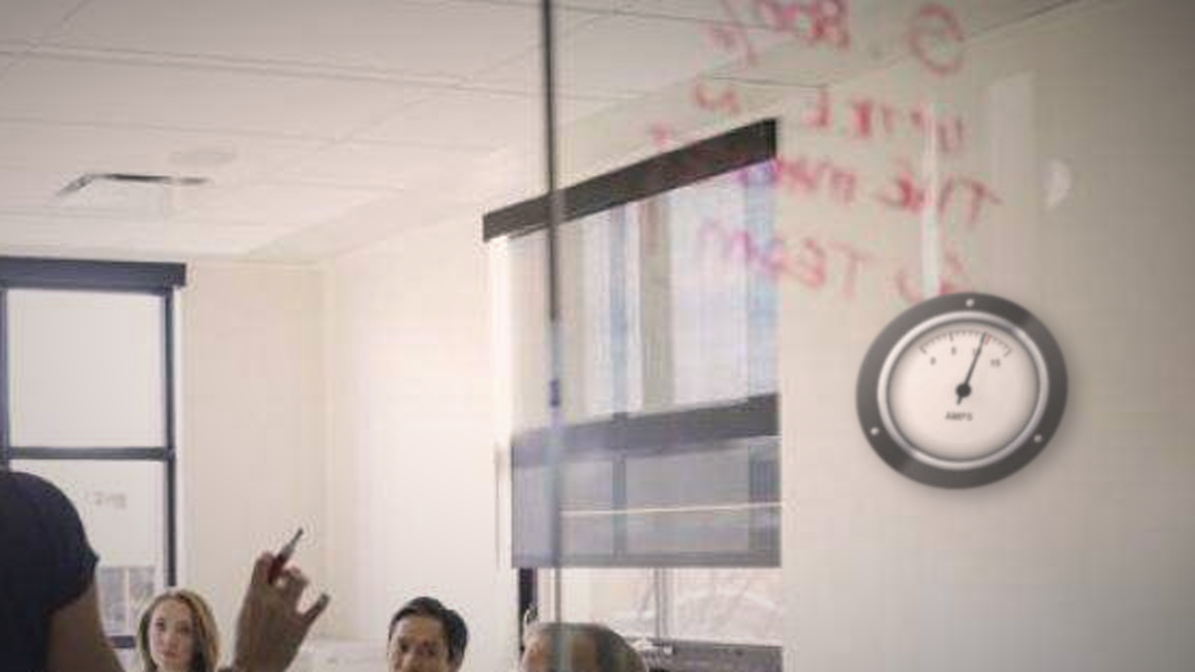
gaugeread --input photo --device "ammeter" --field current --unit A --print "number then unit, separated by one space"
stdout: 10 A
